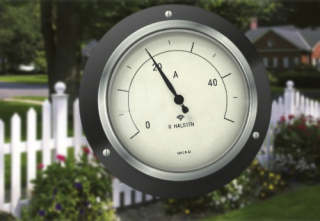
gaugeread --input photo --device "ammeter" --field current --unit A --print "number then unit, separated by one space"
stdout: 20 A
